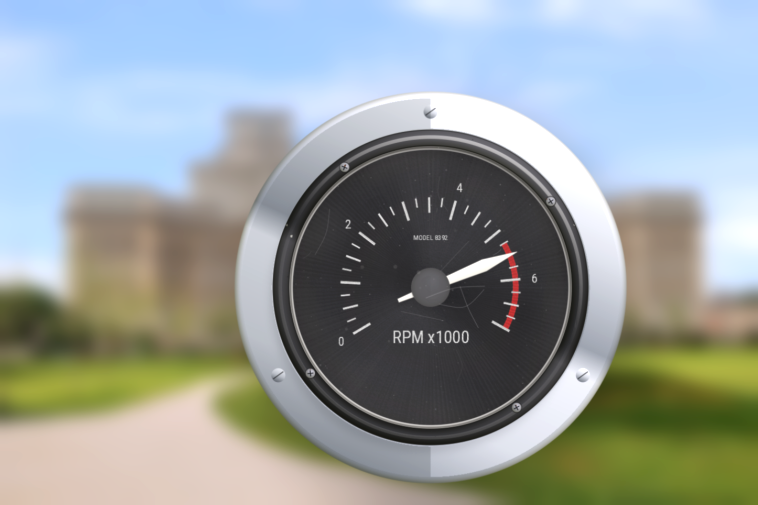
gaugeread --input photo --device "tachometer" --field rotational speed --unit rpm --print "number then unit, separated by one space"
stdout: 5500 rpm
